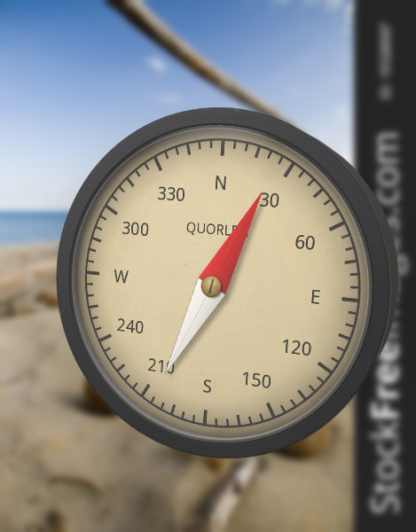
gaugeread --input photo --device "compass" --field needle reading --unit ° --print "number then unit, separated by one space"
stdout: 25 °
